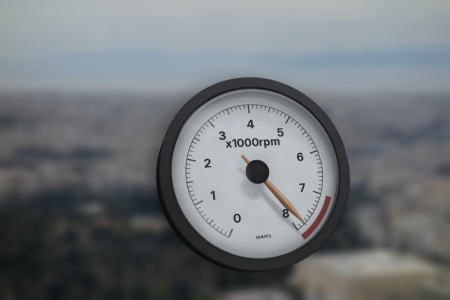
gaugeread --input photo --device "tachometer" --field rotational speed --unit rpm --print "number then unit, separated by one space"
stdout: 7800 rpm
